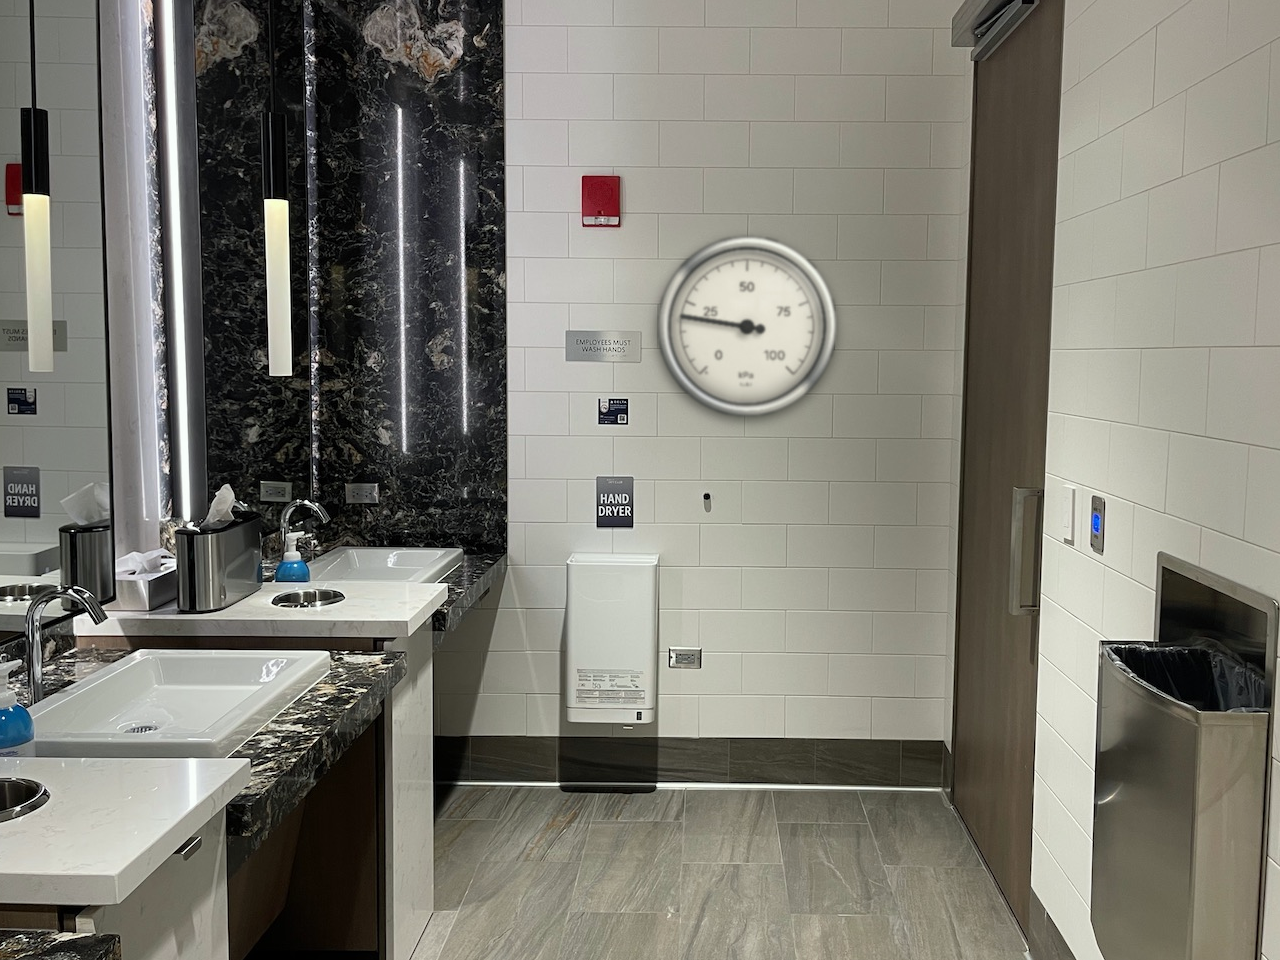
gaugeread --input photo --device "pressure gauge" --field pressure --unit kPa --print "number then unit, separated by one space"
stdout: 20 kPa
